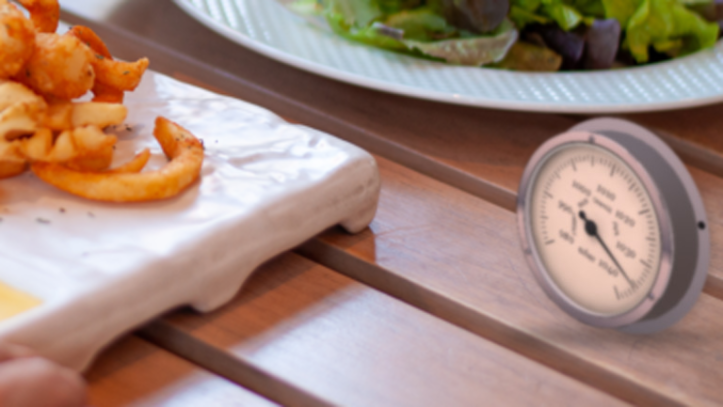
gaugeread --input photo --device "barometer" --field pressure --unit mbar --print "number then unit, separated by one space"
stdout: 1035 mbar
